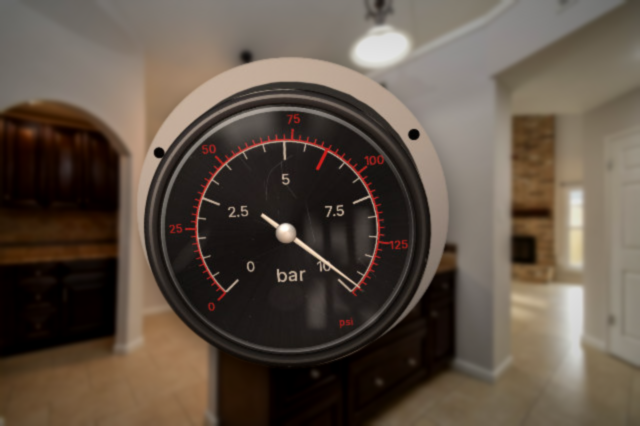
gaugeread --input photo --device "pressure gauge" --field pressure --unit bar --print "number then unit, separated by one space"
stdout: 9.75 bar
